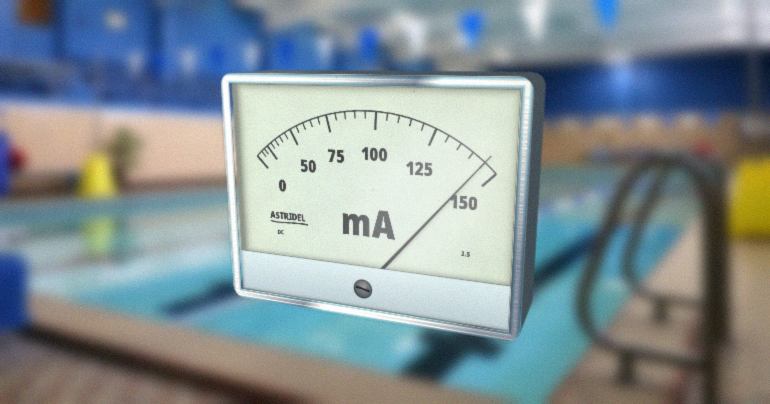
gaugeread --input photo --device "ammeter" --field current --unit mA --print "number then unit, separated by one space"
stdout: 145 mA
